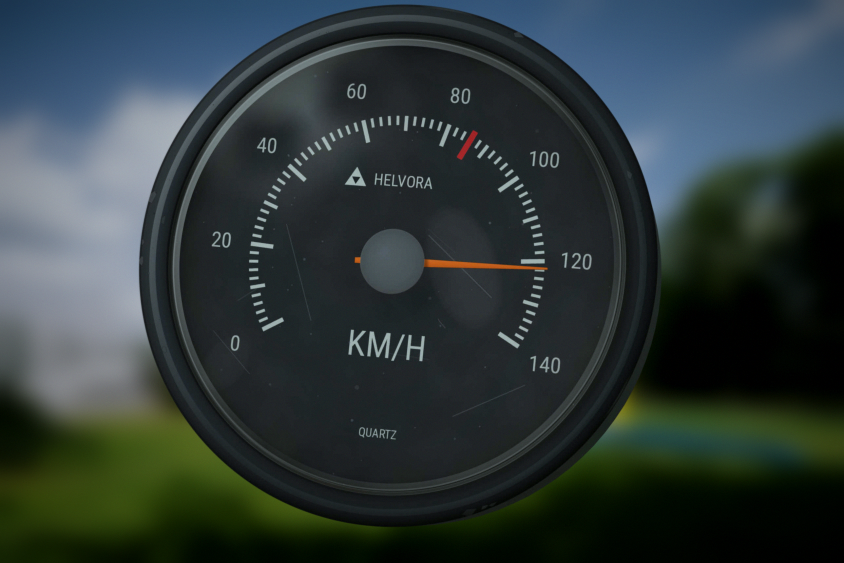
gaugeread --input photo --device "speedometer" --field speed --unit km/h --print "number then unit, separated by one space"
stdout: 122 km/h
